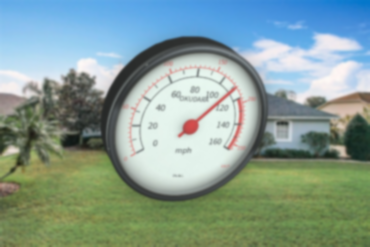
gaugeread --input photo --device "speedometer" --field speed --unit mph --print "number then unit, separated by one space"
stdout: 110 mph
